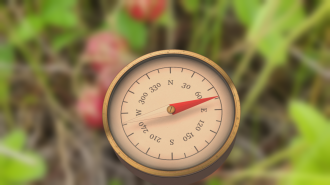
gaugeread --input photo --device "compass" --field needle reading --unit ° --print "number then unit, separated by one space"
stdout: 75 °
